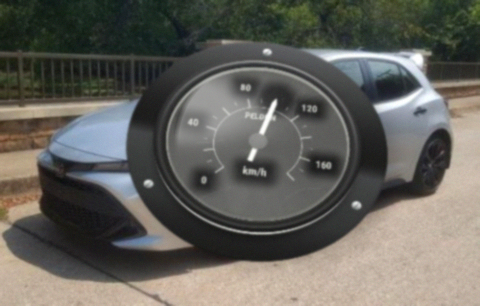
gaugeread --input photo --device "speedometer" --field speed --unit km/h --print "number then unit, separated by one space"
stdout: 100 km/h
